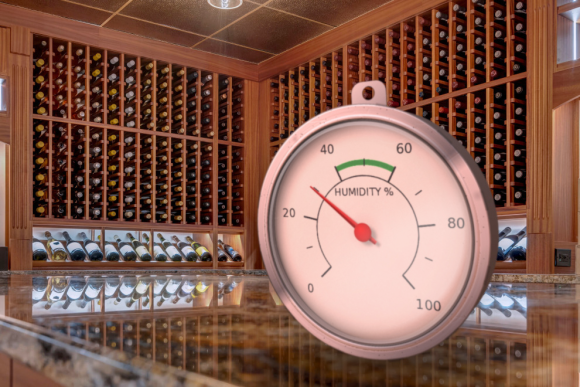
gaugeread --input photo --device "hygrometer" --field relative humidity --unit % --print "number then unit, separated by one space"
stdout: 30 %
